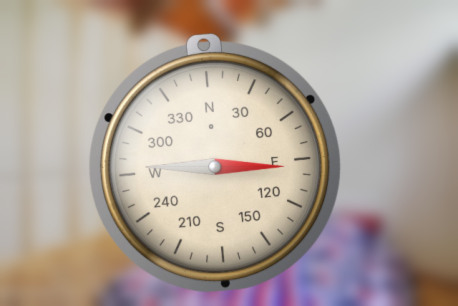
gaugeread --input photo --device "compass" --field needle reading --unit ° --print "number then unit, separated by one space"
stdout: 95 °
